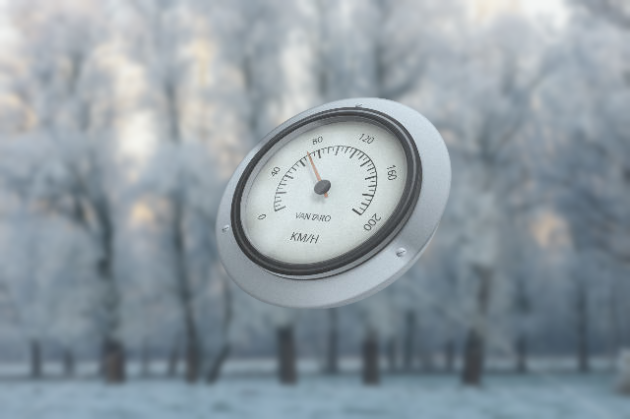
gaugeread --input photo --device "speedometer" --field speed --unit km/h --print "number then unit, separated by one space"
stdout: 70 km/h
